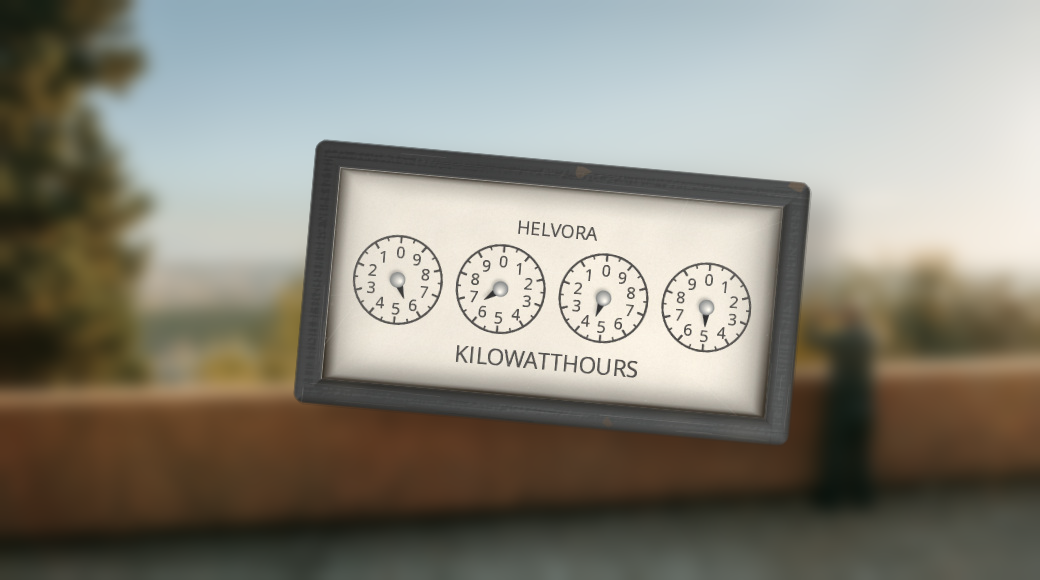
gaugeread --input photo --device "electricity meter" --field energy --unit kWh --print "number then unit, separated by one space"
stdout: 5645 kWh
